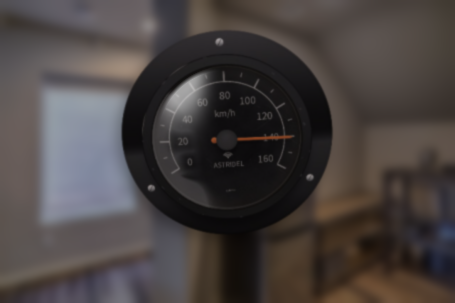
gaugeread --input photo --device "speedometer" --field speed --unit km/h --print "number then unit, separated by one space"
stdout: 140 km/h
